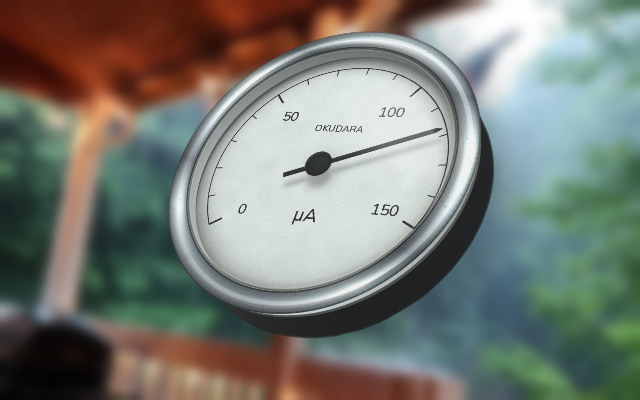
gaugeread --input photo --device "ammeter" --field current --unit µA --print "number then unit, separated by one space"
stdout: 120 µA
